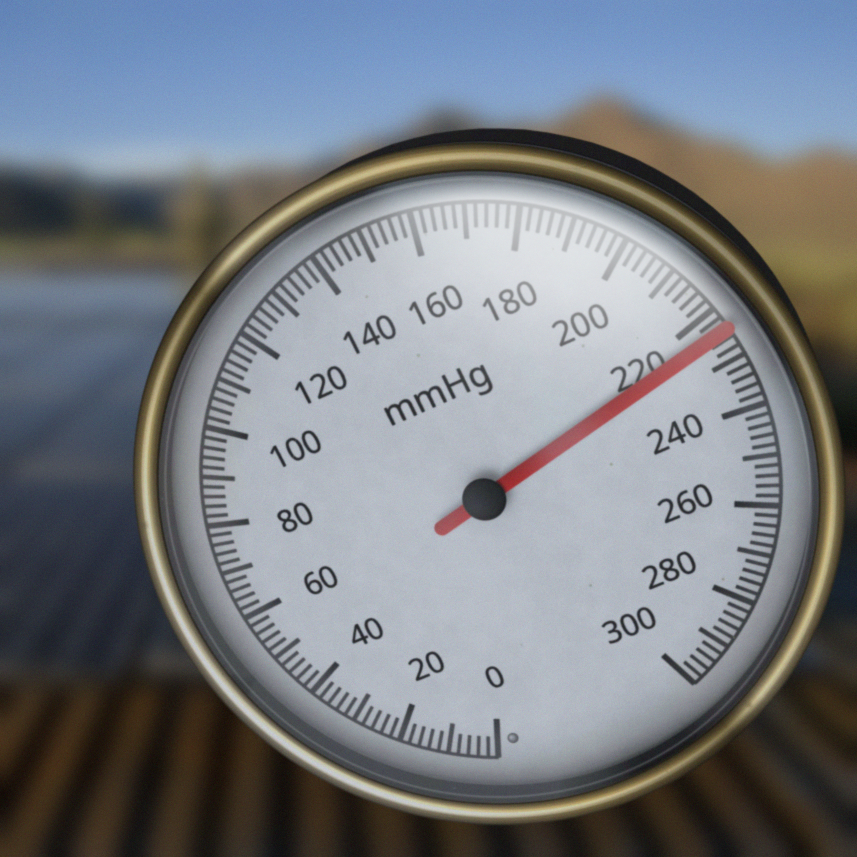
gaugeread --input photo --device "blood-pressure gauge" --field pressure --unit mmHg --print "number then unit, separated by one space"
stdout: 224 mmHg
